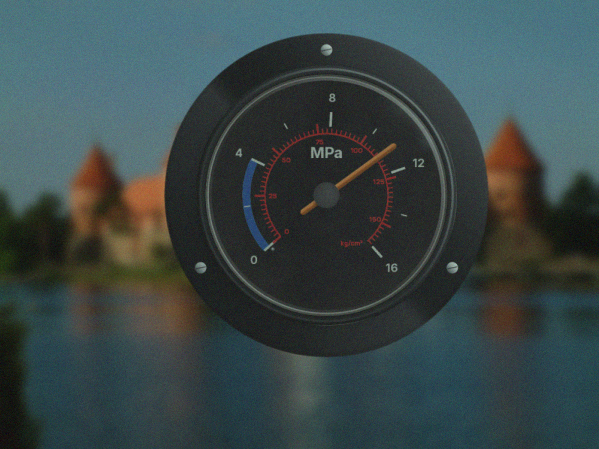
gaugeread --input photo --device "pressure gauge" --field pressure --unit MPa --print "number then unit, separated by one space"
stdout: 11 MPa
